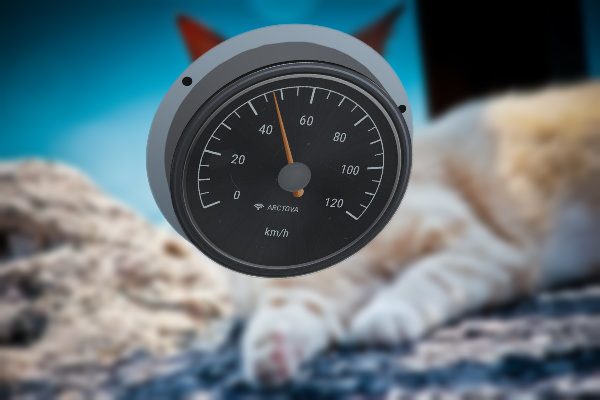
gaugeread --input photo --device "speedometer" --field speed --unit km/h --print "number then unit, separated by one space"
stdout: 47.5 km/h
